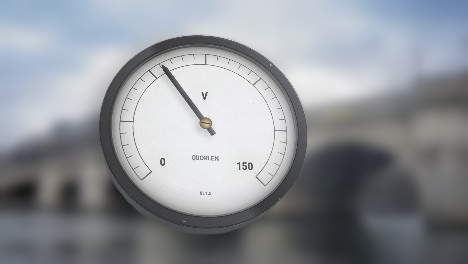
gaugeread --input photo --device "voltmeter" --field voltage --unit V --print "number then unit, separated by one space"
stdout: 55 V
